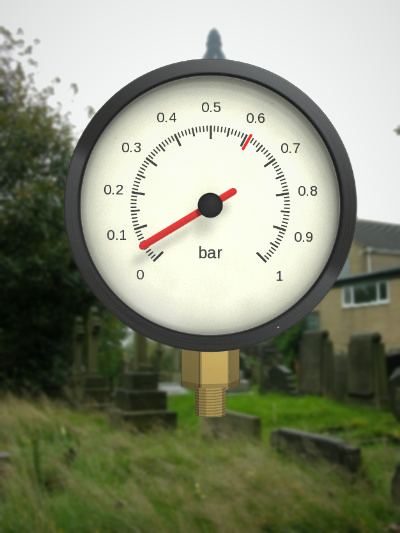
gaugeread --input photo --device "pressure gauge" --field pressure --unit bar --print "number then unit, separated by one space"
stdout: 0.05 bar
